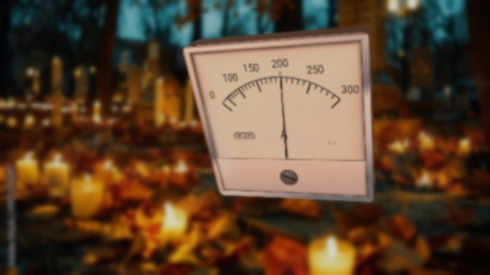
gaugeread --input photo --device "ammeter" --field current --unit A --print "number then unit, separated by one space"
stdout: 200 A
